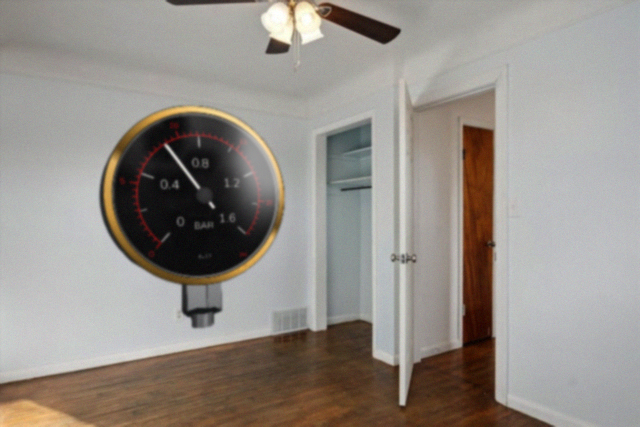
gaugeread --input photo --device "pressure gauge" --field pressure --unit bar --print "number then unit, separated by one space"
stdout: 0.6 bar
